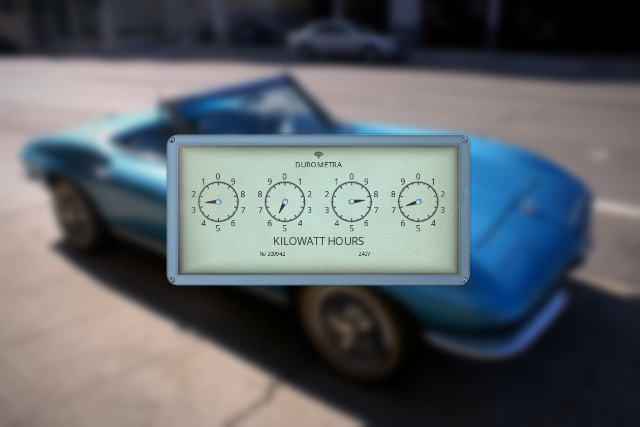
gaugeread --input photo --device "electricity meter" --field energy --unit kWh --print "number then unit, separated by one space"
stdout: 2577 kWh
